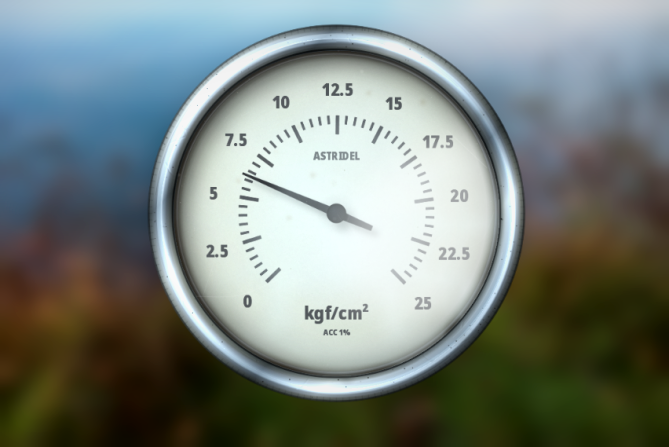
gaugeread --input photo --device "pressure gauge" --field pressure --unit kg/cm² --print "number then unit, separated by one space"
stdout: 6.25 kg/cm²
